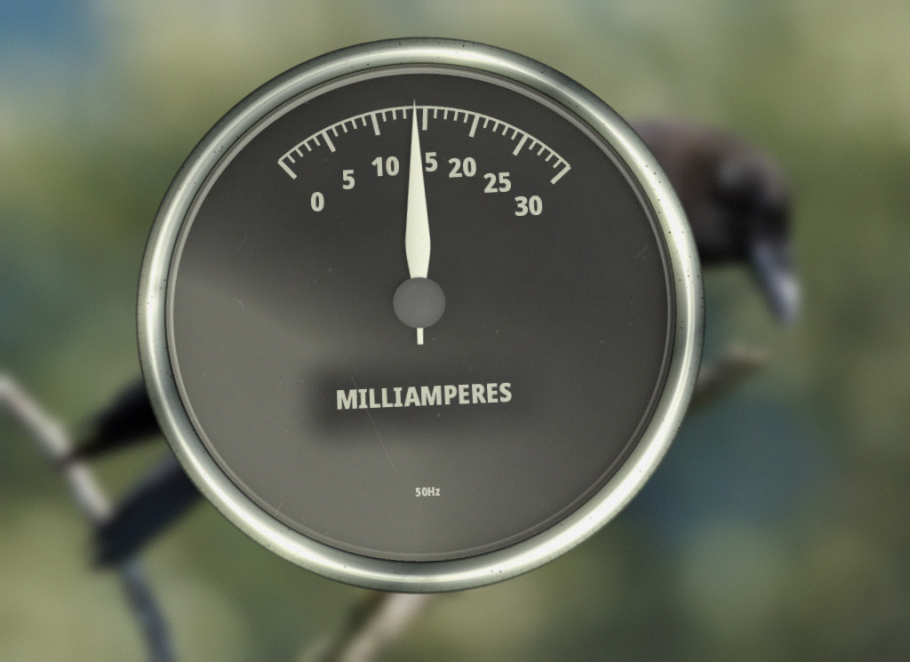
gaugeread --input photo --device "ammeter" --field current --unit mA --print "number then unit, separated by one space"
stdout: 14 mA
